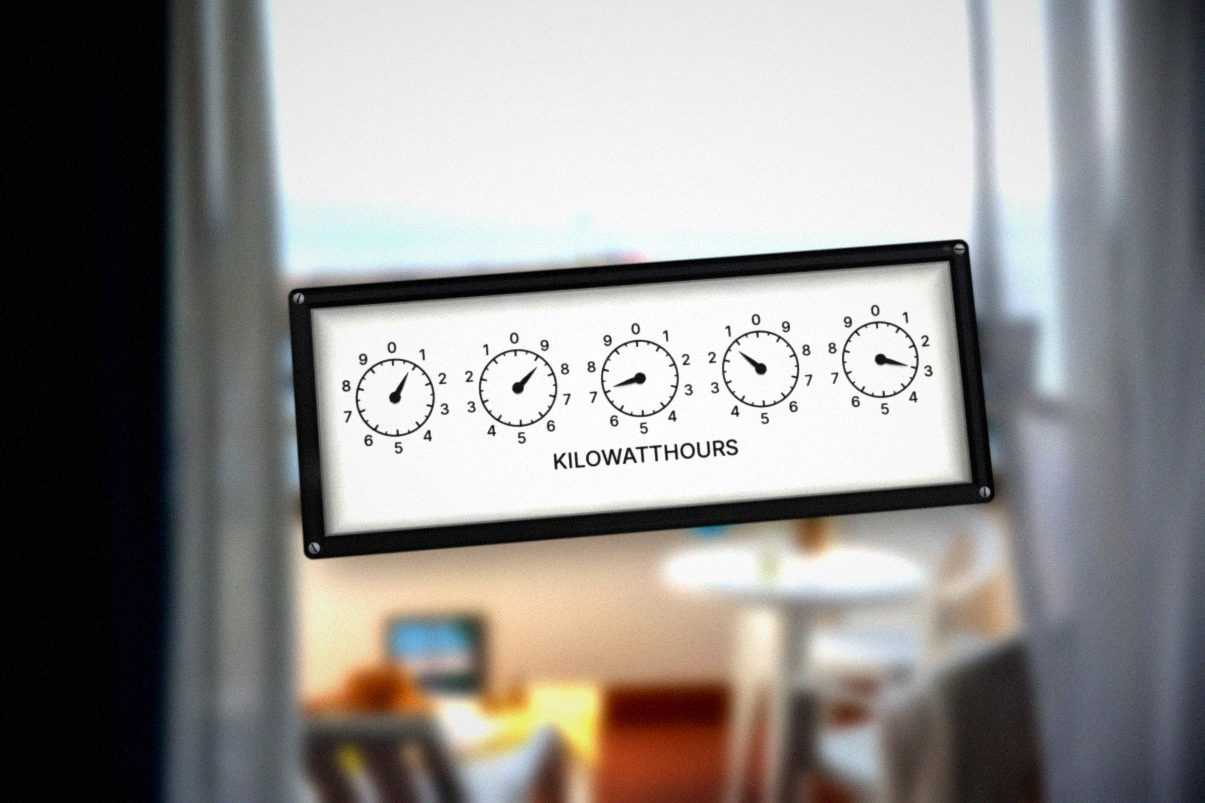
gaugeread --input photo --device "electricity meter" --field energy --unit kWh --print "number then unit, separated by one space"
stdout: 8713 kWh
